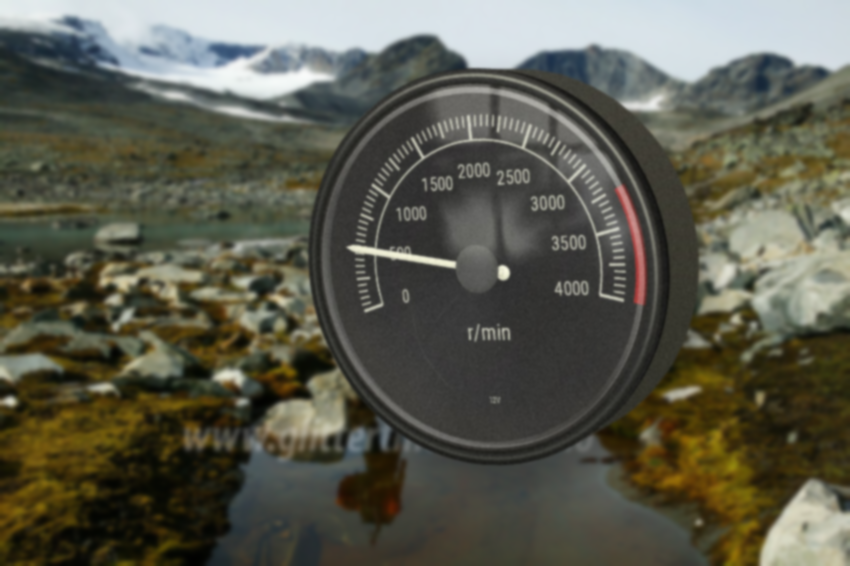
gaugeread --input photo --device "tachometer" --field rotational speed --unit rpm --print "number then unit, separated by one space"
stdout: 500 rpm
